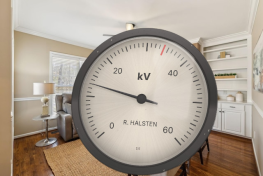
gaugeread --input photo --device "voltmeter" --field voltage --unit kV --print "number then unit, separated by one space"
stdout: 13 kV
